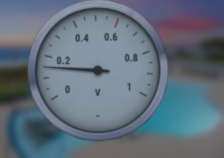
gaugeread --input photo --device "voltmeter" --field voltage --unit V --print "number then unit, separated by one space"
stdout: 0.15 V
